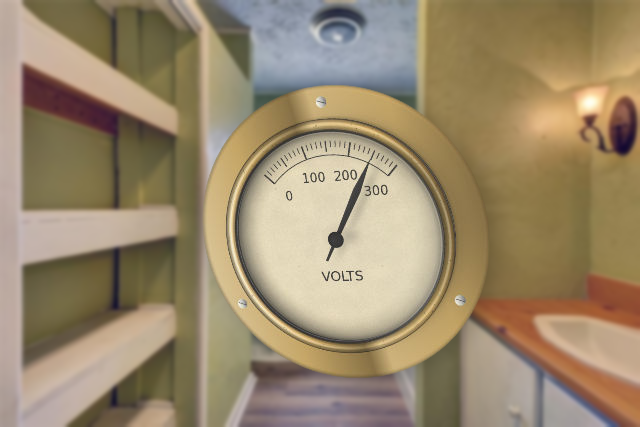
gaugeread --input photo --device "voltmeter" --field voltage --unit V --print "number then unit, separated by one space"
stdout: 250 V
